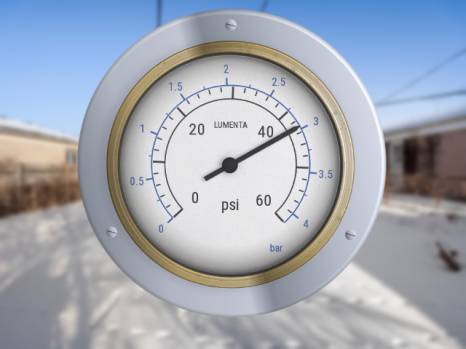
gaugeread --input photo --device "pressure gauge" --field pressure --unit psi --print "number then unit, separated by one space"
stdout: 43 psi
